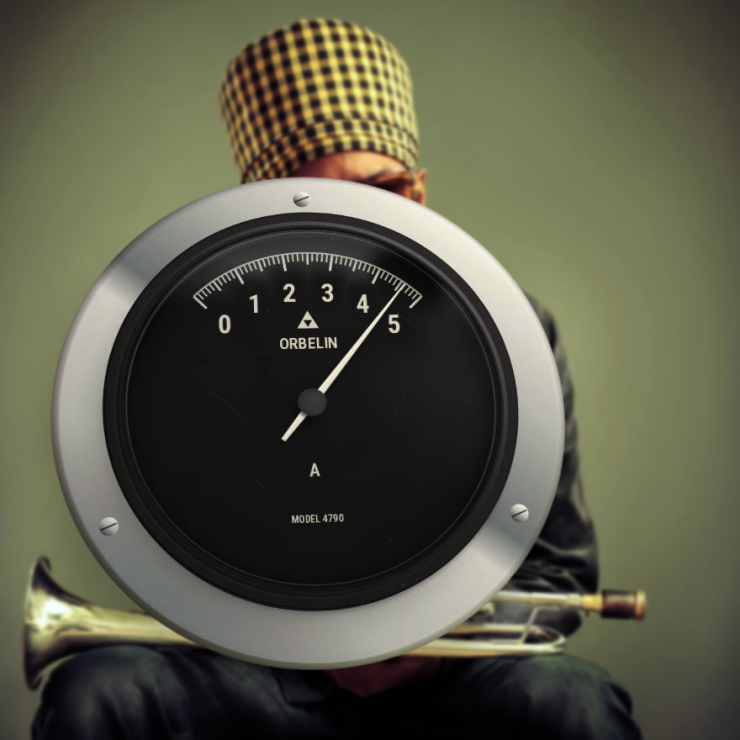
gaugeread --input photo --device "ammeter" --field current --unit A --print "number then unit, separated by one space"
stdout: 4.6 A
